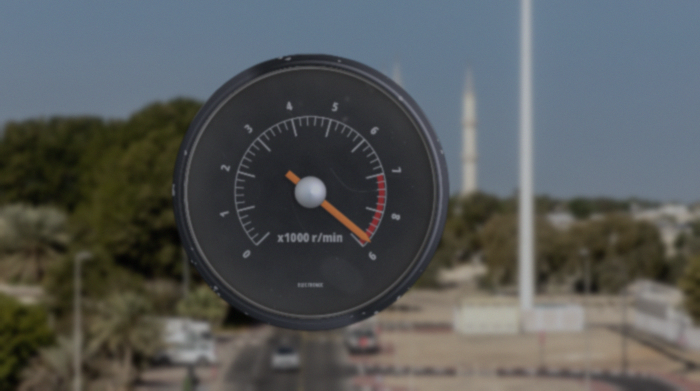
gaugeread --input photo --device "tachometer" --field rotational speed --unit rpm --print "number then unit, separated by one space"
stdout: 8800 rpm
